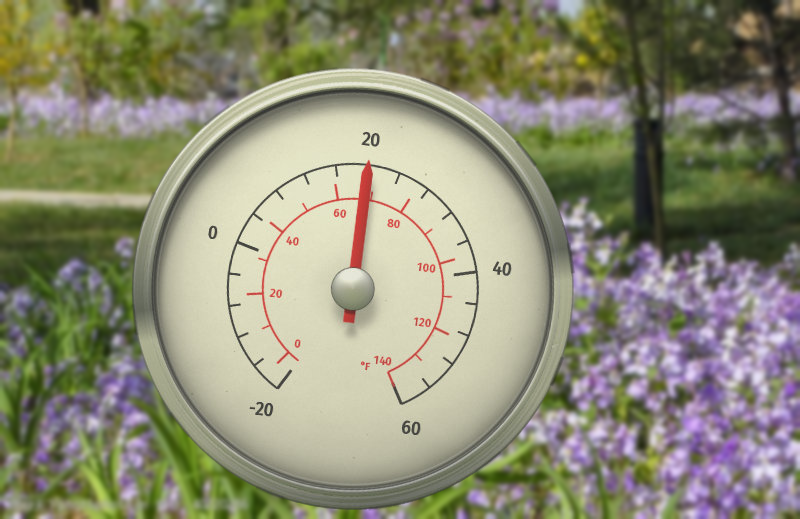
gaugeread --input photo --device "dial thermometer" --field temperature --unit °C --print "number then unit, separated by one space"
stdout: 20 °C
